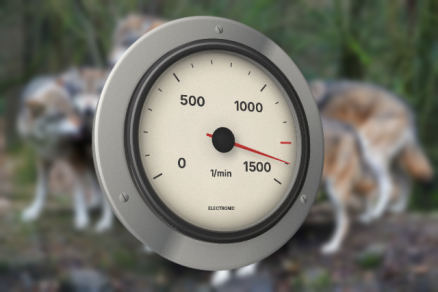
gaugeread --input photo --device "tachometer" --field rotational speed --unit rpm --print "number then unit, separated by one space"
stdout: 1400 rpm
